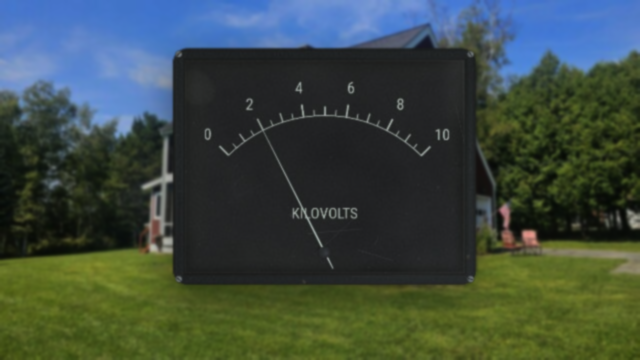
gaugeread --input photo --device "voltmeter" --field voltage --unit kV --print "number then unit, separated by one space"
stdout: 2 kV
